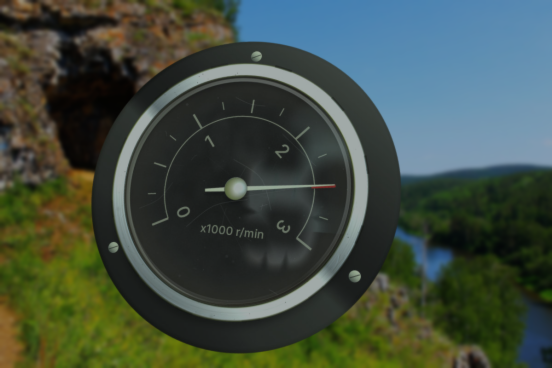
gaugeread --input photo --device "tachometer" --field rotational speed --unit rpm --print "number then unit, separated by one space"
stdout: 2500 rpm
